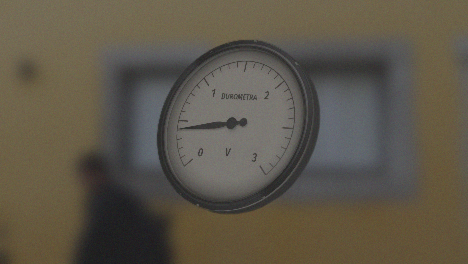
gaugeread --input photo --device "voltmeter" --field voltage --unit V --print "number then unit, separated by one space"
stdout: 0.4 V
